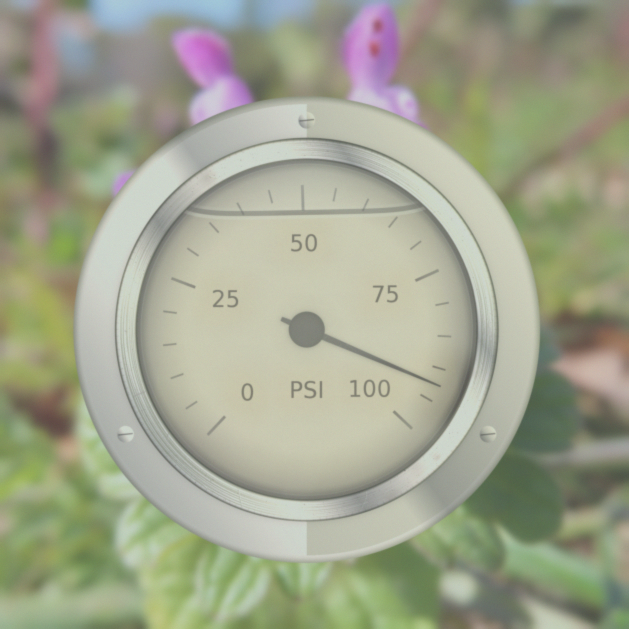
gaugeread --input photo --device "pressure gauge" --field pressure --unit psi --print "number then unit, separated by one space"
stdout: 92.5 psi
